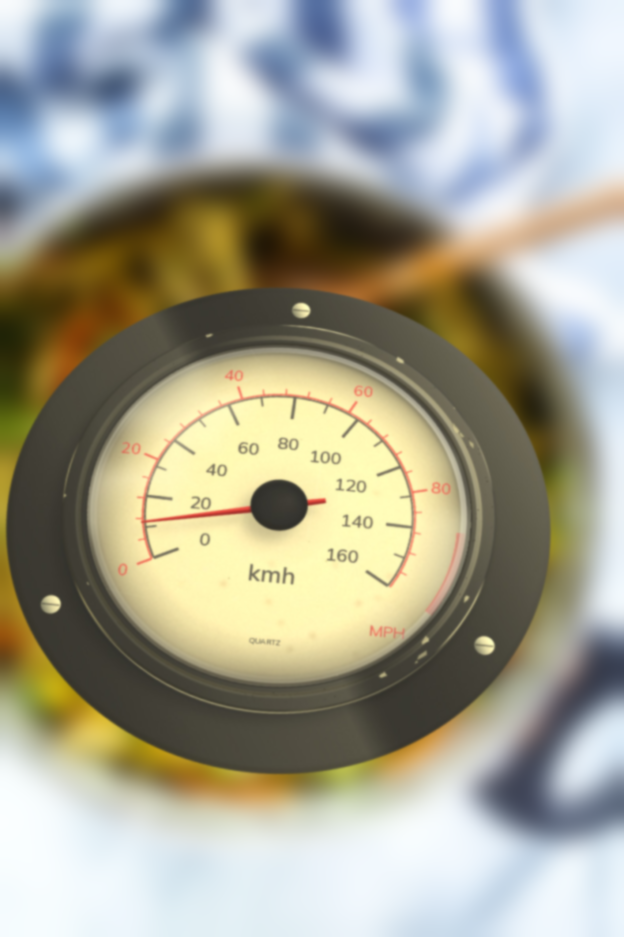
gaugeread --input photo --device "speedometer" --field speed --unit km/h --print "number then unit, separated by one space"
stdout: 10 km/h
